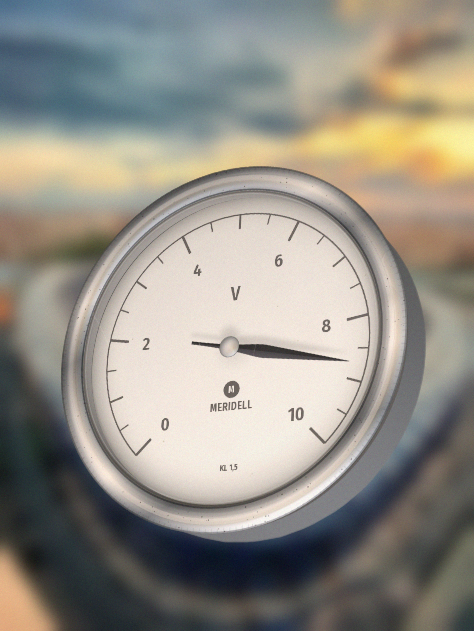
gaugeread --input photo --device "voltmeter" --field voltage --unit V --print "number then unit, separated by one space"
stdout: 8.75 V
